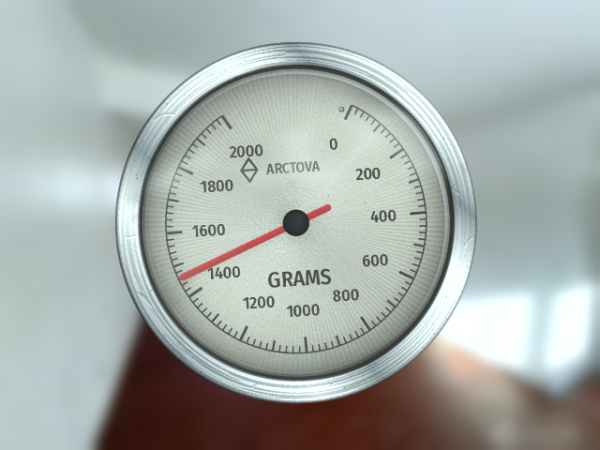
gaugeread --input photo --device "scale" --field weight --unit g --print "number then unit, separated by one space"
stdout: 1460 g
